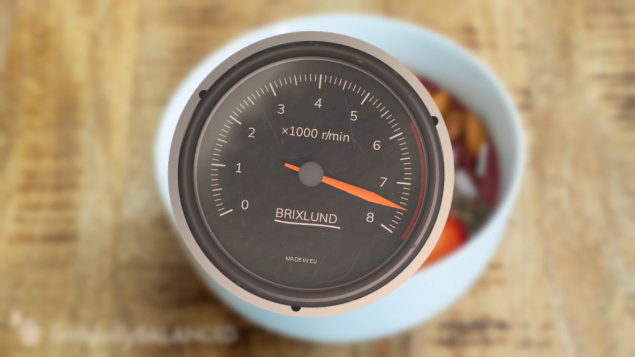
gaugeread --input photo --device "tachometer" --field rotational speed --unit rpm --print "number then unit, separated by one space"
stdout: 7500 rpm
